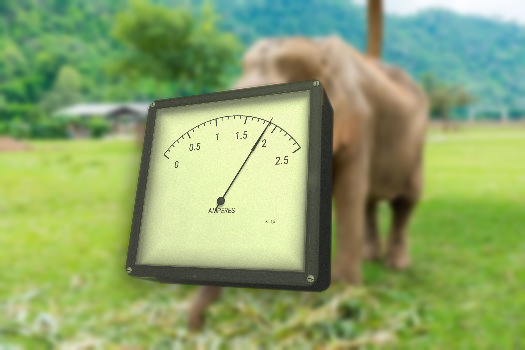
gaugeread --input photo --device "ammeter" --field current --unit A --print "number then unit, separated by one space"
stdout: 1.9 A
